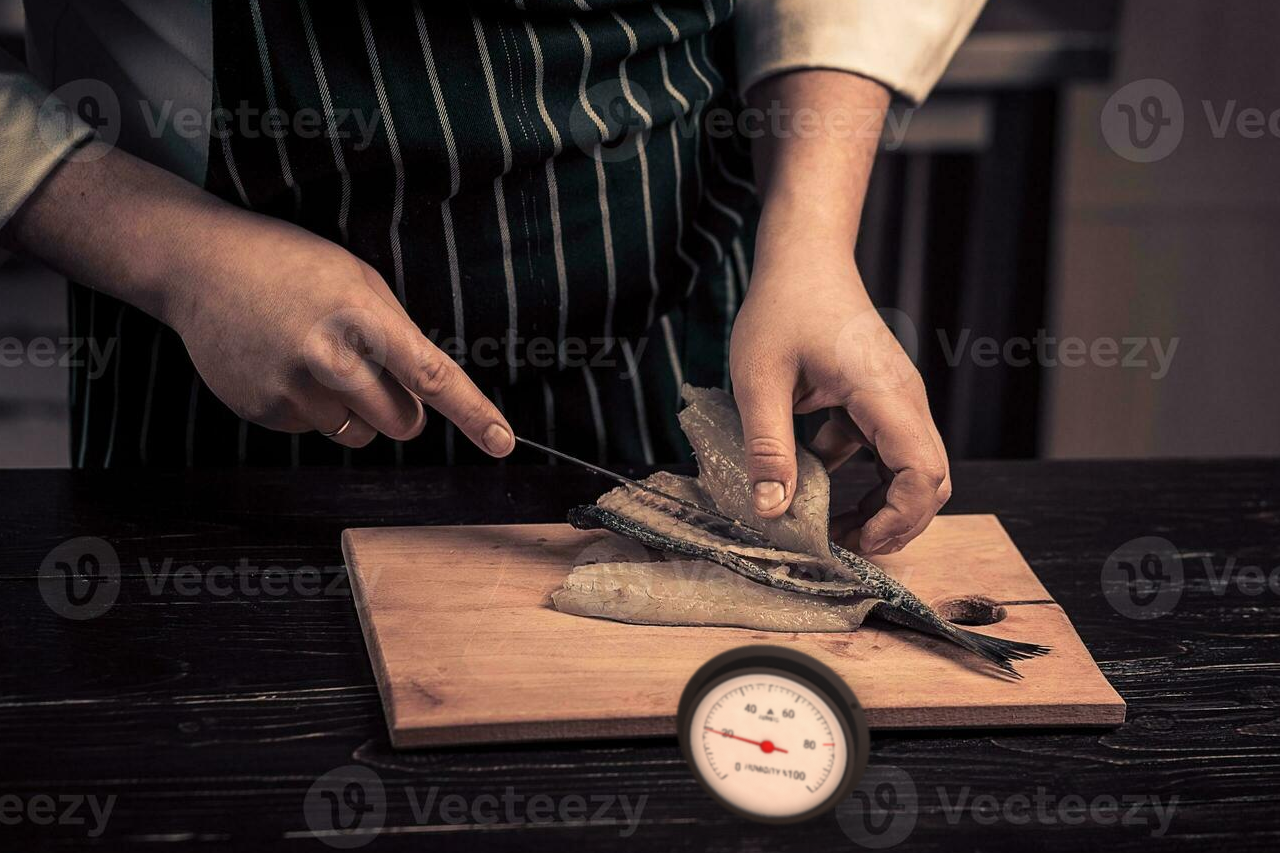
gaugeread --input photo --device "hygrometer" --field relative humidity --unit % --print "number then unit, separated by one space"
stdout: 20 %
